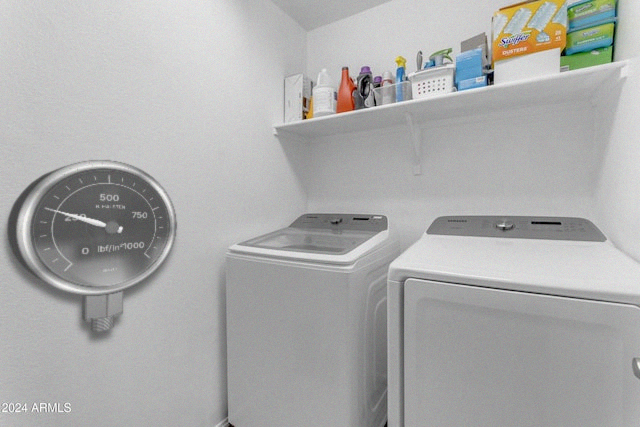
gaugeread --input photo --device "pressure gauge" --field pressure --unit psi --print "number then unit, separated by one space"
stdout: 250 psi
